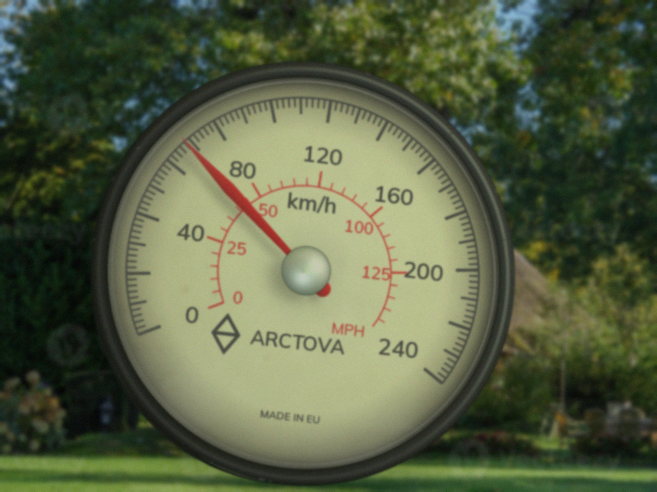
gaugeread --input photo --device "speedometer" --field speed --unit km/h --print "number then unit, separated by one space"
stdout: 68 km/h
